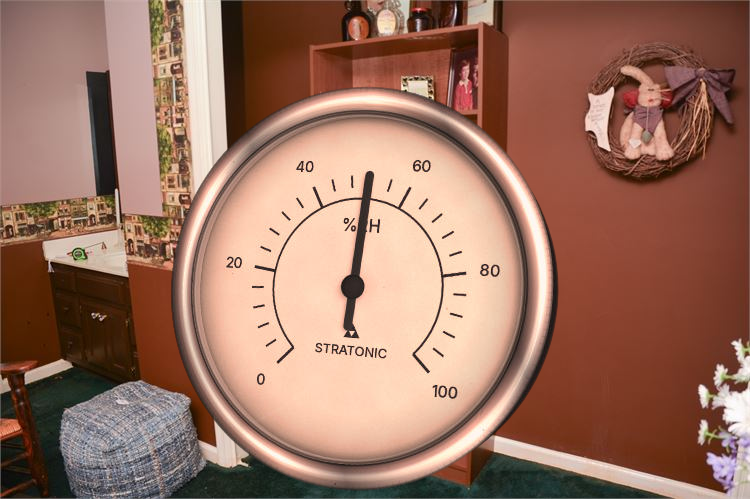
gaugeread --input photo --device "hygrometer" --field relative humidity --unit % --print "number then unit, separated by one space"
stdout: 52 %
